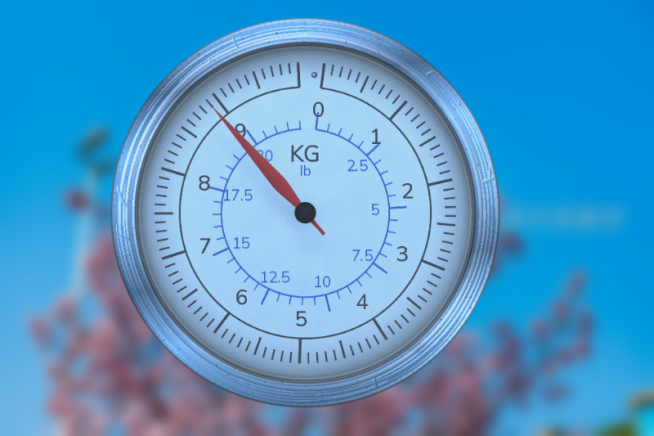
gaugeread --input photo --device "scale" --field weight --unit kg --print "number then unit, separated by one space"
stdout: 8.9 kg
